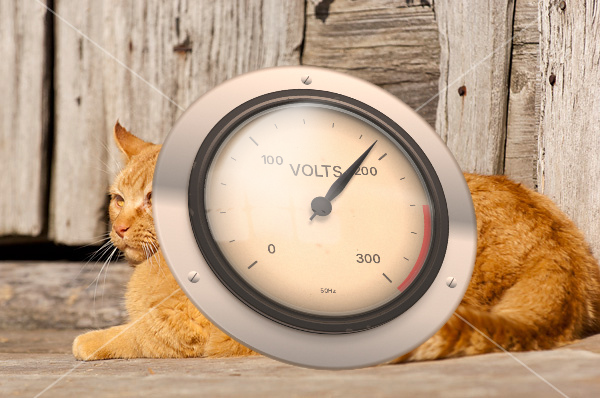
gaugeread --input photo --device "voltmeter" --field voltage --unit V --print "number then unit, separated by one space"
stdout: 190 V
